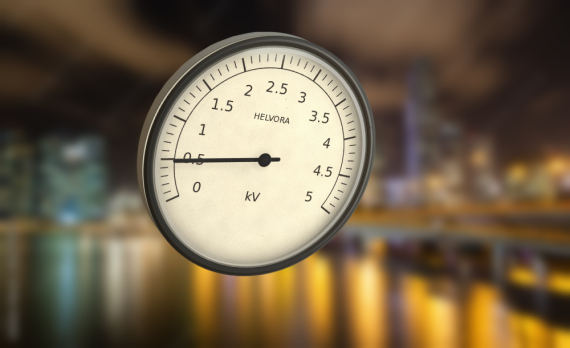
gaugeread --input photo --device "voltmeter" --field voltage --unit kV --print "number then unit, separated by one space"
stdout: 0.5 kV
